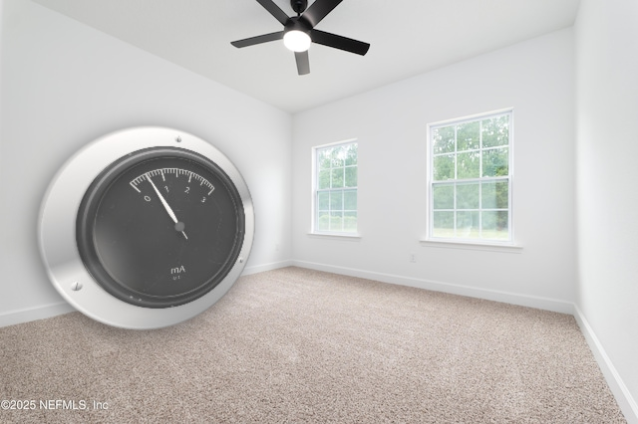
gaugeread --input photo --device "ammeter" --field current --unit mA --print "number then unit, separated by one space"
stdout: 0.5 mA
